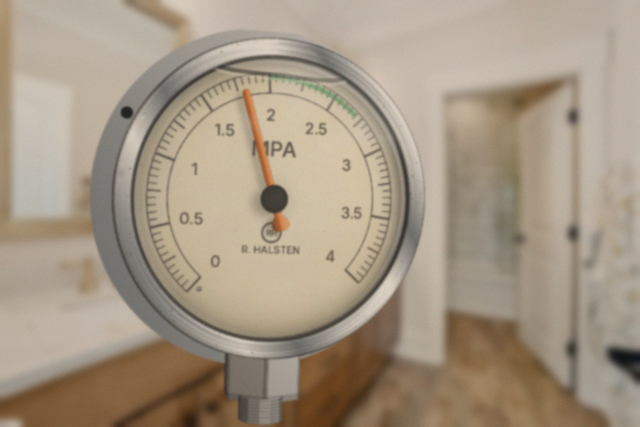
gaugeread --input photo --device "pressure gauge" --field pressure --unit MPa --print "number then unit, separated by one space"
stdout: 1.8 MPa
